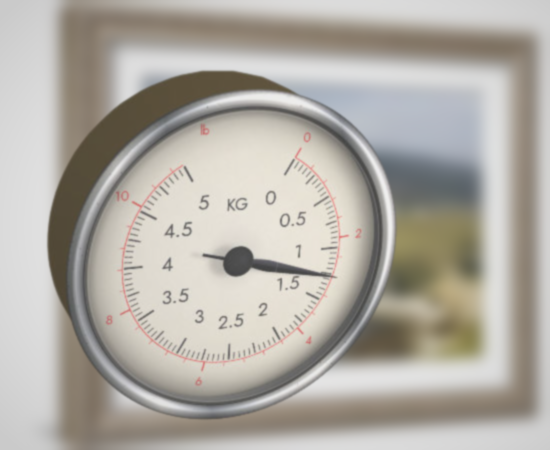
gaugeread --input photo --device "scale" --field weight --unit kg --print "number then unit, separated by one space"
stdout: 1.25 kg
